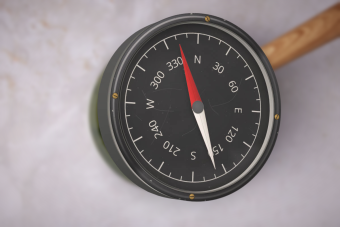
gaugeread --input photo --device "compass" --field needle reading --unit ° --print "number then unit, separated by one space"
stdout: 340 °
